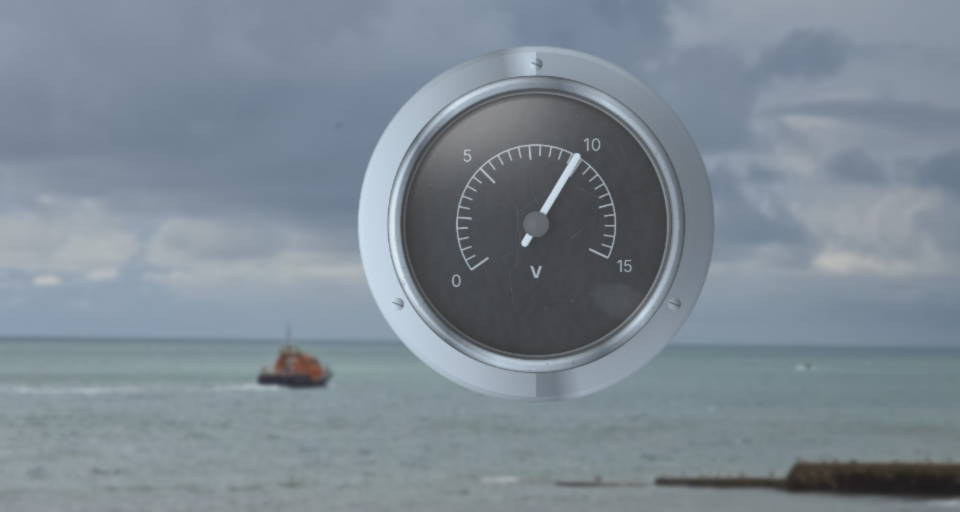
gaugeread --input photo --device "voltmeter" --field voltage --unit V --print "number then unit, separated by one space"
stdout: 9.75 V
